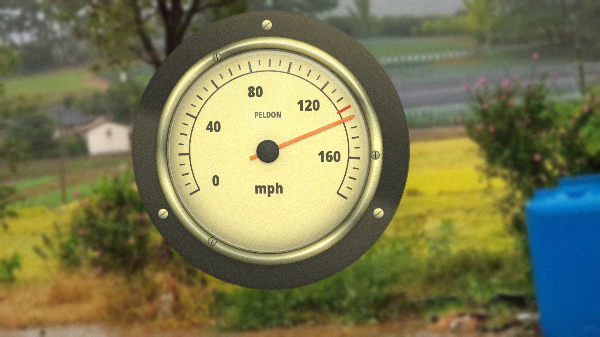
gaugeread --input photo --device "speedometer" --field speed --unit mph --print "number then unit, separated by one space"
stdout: 140 mph
